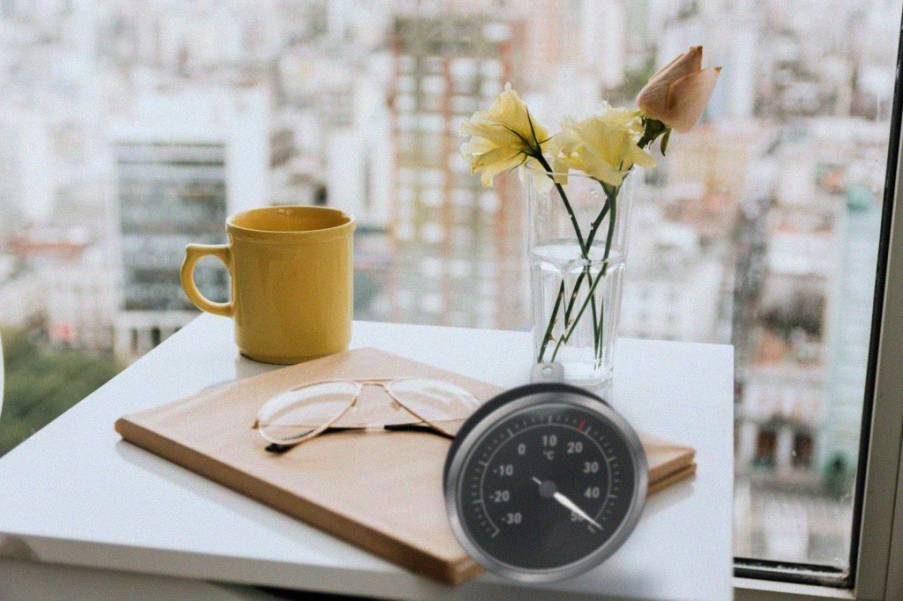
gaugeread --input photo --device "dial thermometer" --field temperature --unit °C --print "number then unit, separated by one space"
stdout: 48 °C
